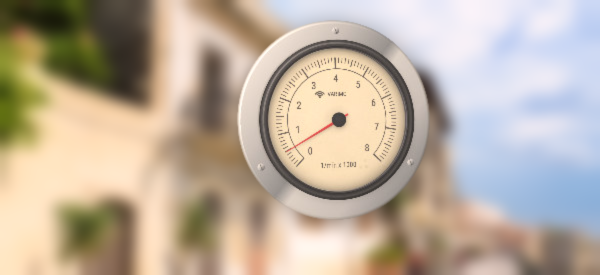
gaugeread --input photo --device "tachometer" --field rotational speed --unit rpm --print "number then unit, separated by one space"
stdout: 500 rpm
